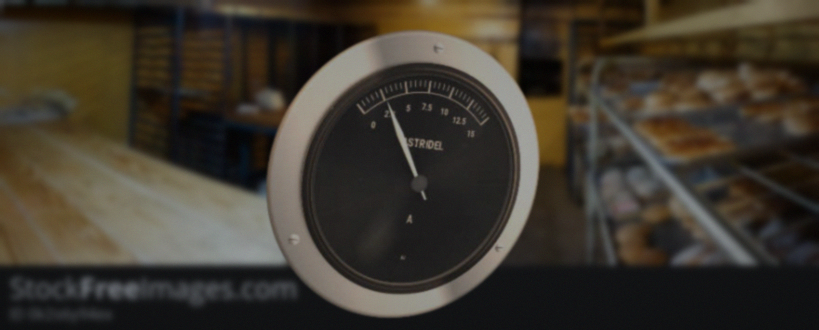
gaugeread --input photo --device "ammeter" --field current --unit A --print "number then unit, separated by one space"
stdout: 2.5 A
